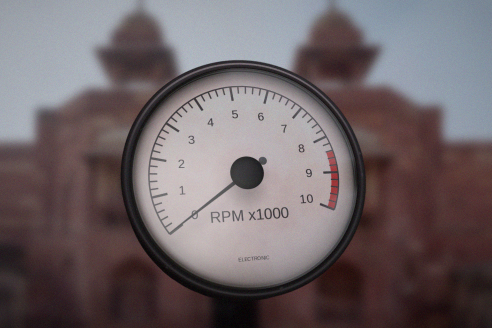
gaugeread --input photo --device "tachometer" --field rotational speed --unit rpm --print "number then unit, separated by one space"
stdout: 0 rpm
